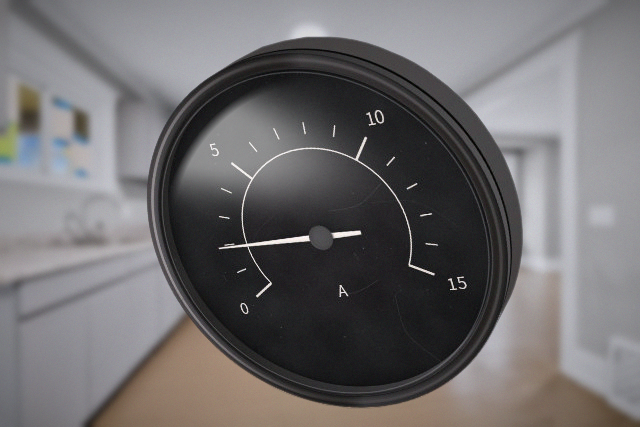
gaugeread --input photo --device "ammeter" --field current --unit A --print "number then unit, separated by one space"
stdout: 2 A
